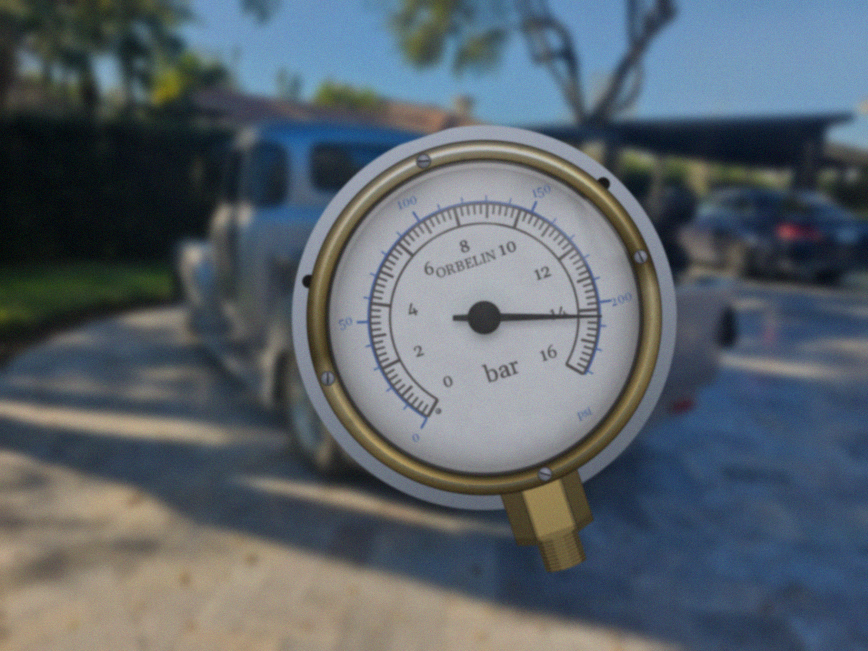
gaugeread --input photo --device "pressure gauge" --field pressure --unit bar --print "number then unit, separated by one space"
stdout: 14.2 bar
